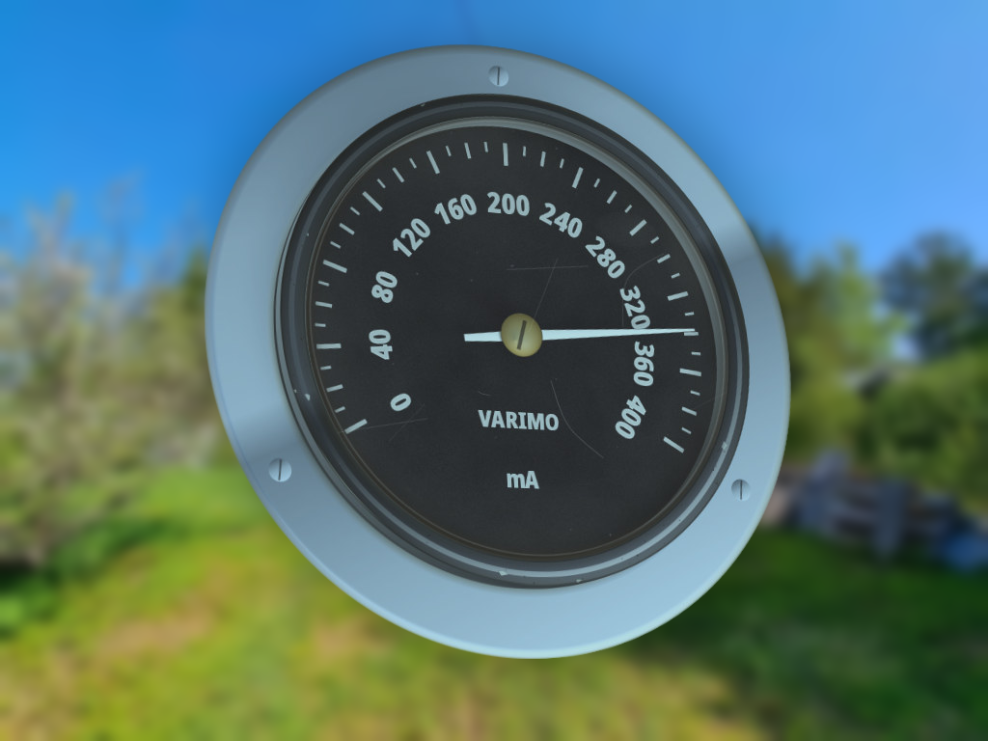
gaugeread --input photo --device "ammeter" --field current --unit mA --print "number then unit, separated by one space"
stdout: 340 mA
